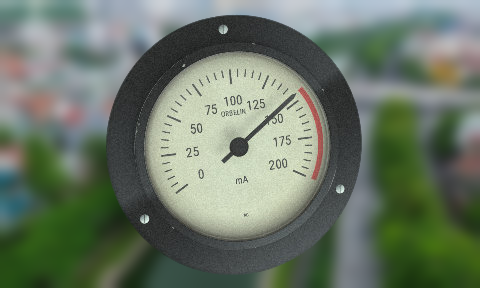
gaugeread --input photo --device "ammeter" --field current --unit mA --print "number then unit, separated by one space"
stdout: 145 mA
